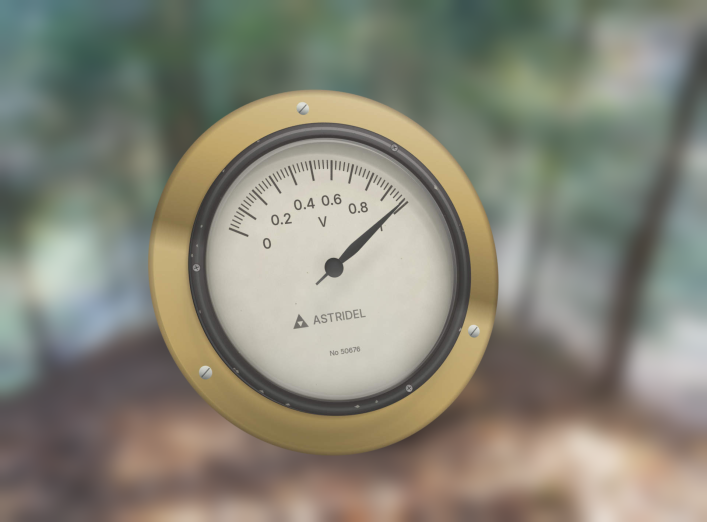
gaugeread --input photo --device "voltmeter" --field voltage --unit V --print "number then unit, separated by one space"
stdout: 0.98 V
